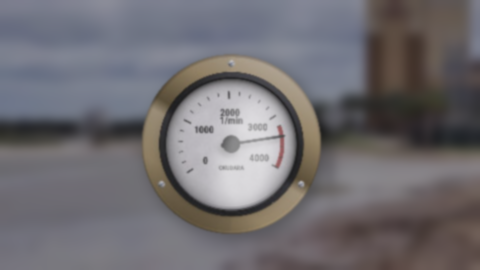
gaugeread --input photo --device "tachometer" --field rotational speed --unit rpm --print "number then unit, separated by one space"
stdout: 3400 rpm
